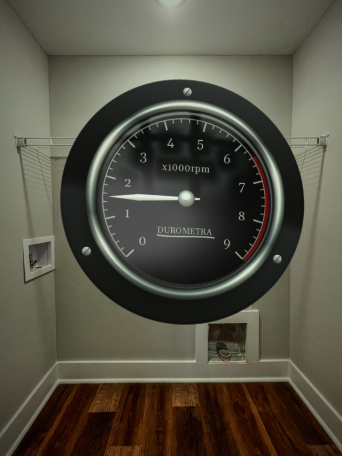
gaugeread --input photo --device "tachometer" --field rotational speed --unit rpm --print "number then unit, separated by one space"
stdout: 1500 rpm
